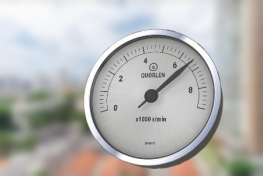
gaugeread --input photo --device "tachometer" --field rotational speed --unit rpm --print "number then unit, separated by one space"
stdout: 6600 rpm
